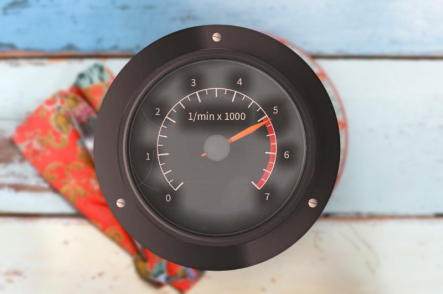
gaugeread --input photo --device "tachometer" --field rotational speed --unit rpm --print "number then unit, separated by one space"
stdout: 5125 rpm
